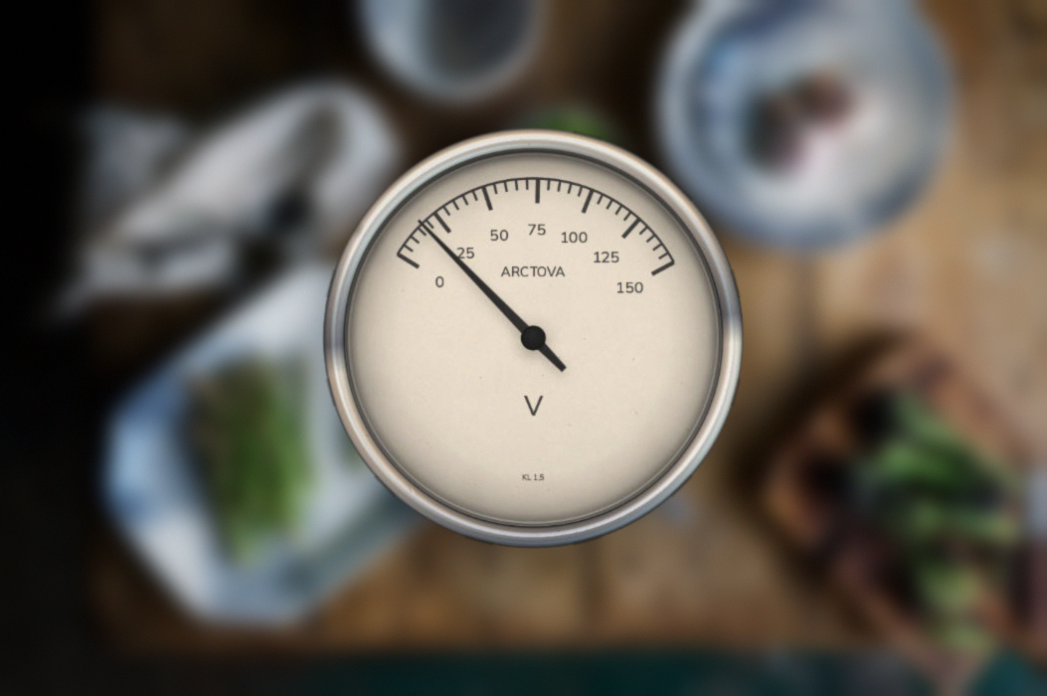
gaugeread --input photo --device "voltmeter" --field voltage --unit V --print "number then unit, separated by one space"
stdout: 17.5 V
